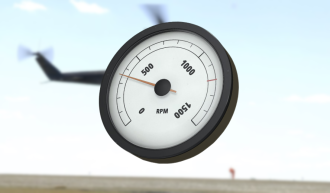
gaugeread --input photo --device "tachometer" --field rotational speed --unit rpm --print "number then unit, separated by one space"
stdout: 350 rpm
